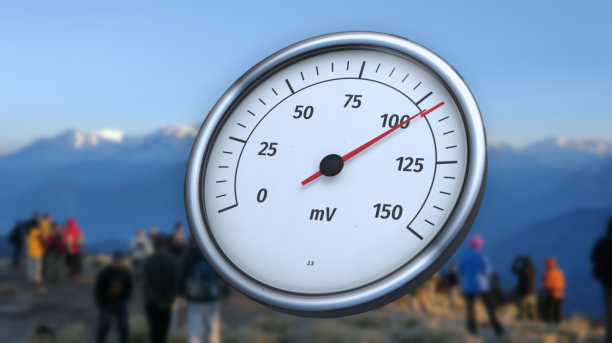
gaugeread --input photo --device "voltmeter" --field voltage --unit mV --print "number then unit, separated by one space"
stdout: 105 mV
